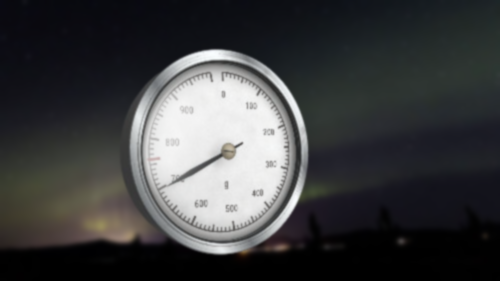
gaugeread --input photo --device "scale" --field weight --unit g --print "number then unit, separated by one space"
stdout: 700 g
